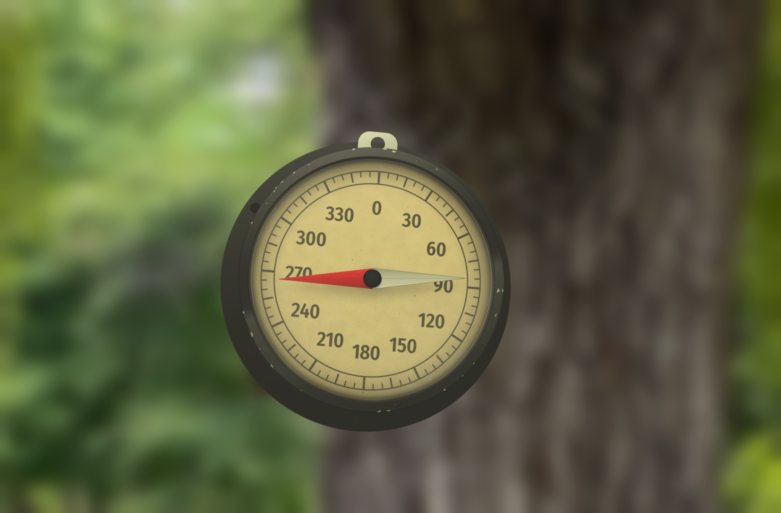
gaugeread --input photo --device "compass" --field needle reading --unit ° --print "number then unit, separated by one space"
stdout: 265 °
